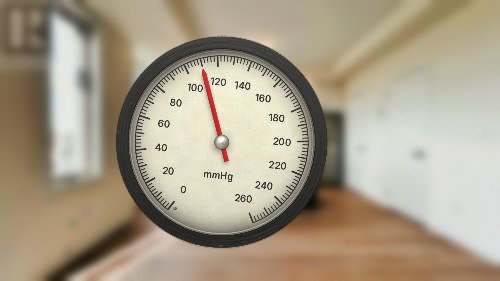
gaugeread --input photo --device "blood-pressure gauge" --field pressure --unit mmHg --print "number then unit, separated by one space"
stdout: 110 mmHg
